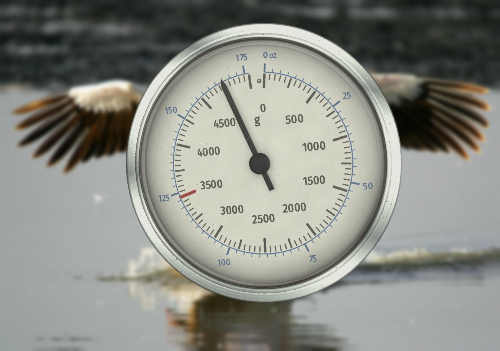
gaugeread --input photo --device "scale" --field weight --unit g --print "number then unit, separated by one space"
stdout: 4750 g
